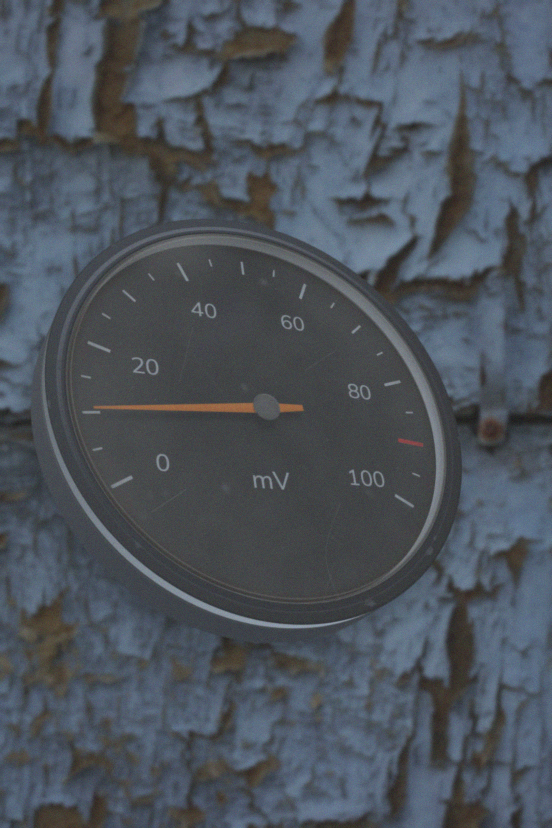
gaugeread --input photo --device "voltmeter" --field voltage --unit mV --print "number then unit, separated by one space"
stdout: 10 mV
